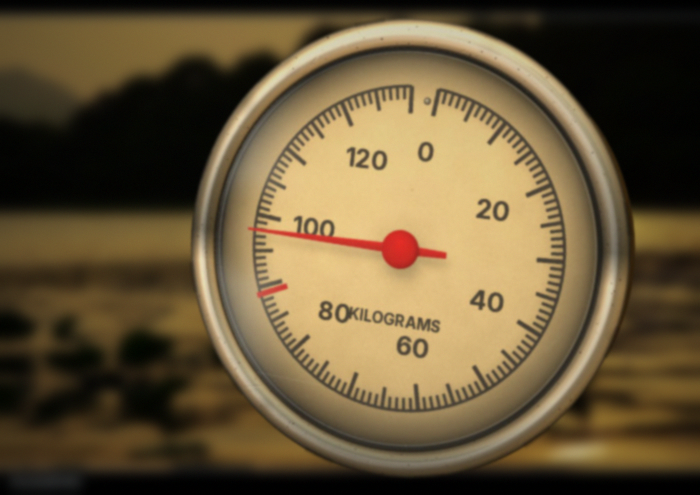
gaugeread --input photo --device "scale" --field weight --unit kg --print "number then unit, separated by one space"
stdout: 98 kg
